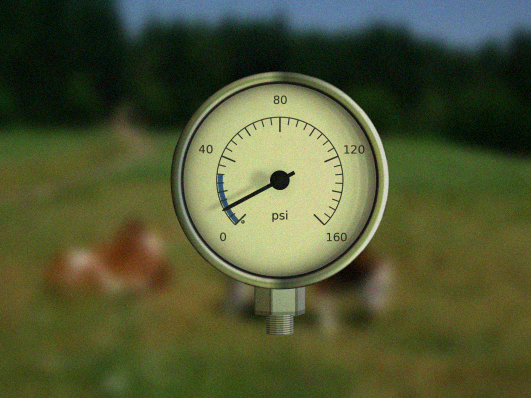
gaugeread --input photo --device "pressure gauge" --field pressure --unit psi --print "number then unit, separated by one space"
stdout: 10 psi
